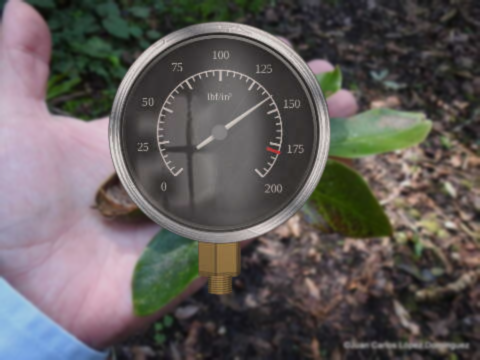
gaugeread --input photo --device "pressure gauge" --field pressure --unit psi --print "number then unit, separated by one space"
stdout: 140 psi
